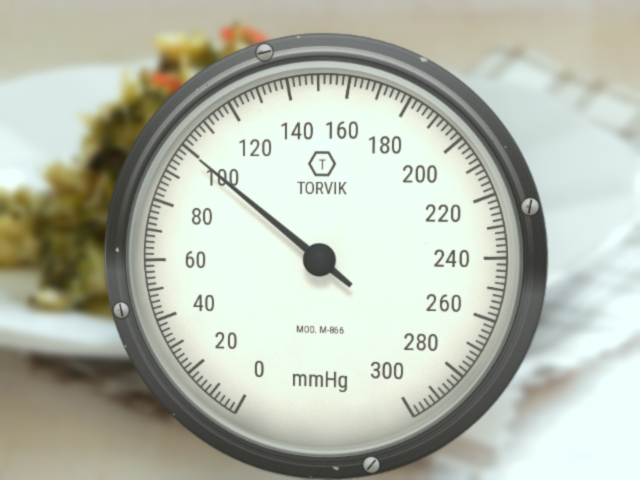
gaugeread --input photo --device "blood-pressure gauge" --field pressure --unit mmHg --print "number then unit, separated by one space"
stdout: 100 mmHg
